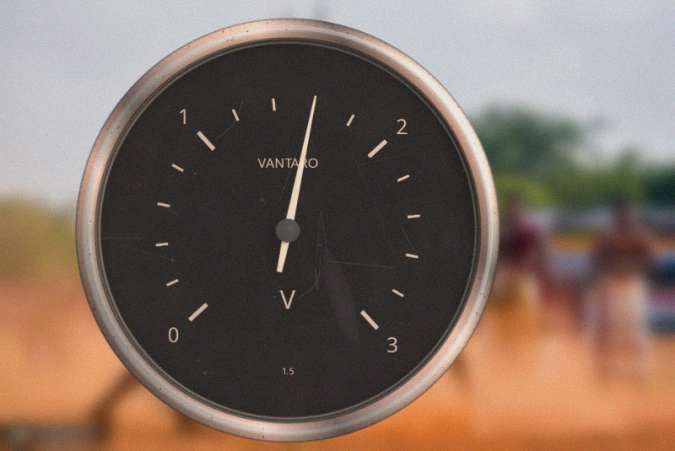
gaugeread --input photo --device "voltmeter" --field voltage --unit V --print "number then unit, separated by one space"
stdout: 1.6 V
